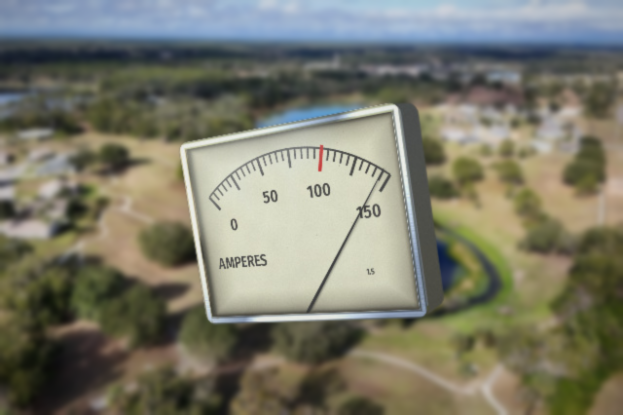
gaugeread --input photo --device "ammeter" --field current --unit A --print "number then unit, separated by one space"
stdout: 145 A
